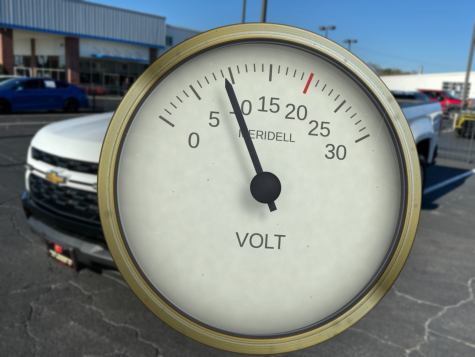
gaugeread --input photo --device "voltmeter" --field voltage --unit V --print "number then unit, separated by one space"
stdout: 9 V
